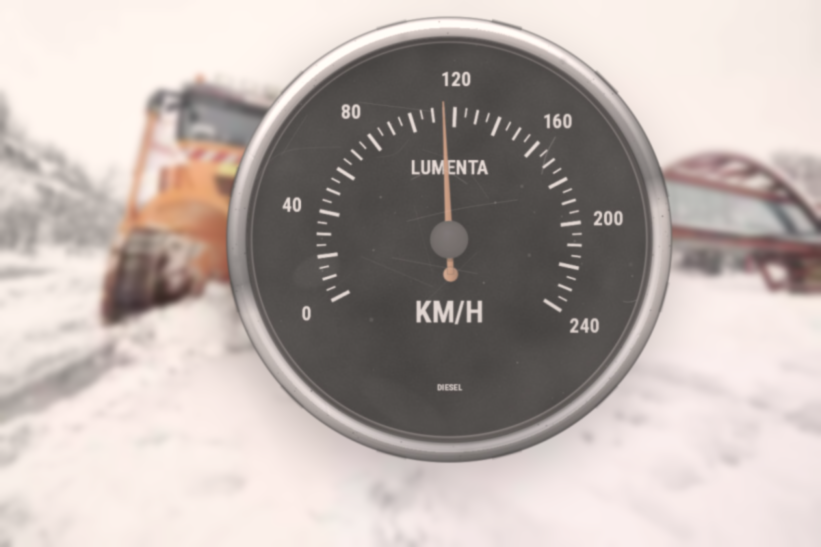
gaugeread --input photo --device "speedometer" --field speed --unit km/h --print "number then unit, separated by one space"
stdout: 115 km/h
